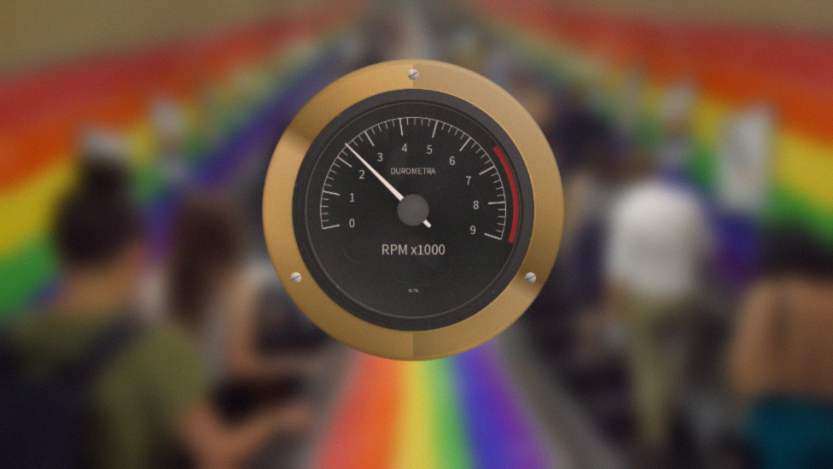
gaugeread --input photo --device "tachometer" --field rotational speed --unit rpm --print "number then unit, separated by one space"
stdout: 2400 rpm
